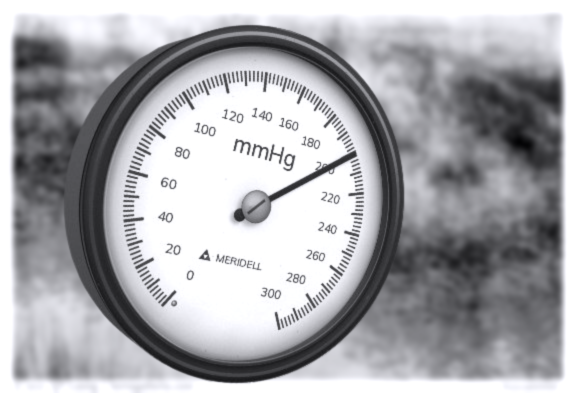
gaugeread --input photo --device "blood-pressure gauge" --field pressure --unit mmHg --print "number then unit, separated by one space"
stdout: 200 mmHg
